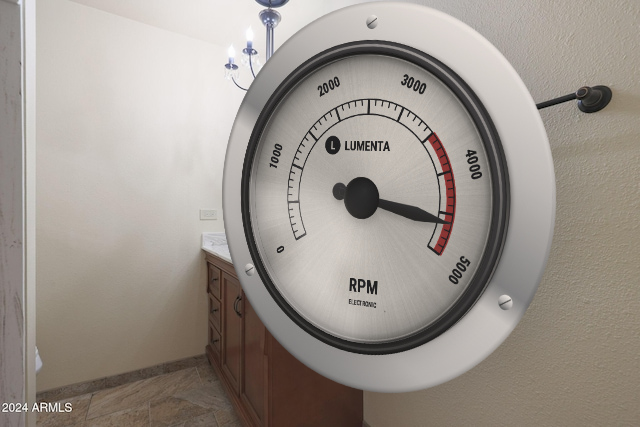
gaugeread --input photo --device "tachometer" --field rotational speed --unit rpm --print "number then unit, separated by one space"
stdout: 4600 rpm
